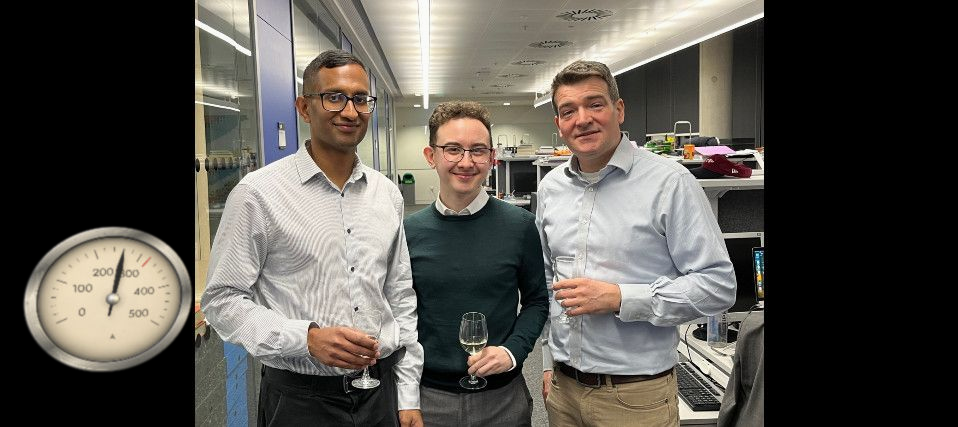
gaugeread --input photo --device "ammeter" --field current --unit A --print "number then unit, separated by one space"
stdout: 260 A
